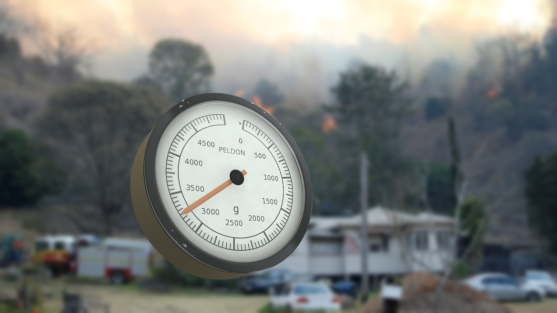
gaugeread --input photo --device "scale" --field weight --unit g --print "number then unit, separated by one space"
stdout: 3250 g
